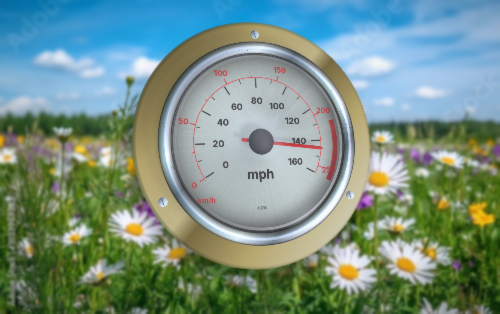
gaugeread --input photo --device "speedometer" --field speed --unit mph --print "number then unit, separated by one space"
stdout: 145 mph
